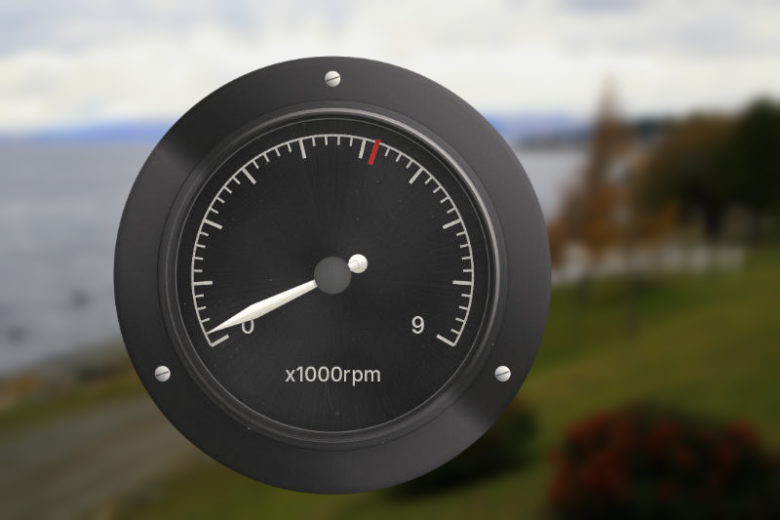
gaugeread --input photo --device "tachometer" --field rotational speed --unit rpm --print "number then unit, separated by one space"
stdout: 200 rpm
